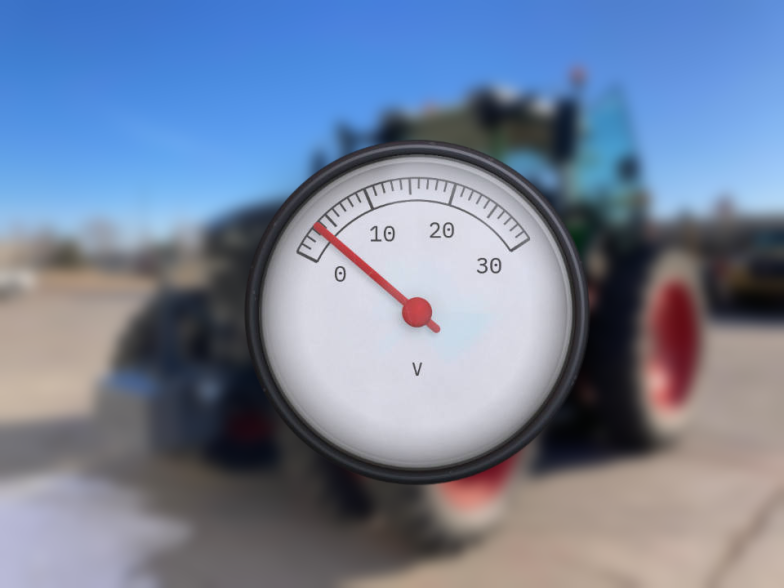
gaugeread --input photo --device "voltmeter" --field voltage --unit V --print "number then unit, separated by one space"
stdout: 3.5 V
